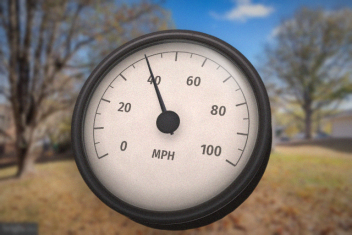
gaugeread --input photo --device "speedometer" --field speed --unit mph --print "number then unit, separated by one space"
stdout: 40 mph
